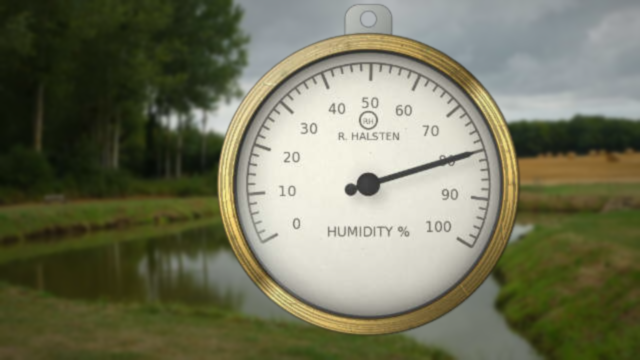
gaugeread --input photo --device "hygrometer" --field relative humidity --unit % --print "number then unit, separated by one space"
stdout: 80 %
